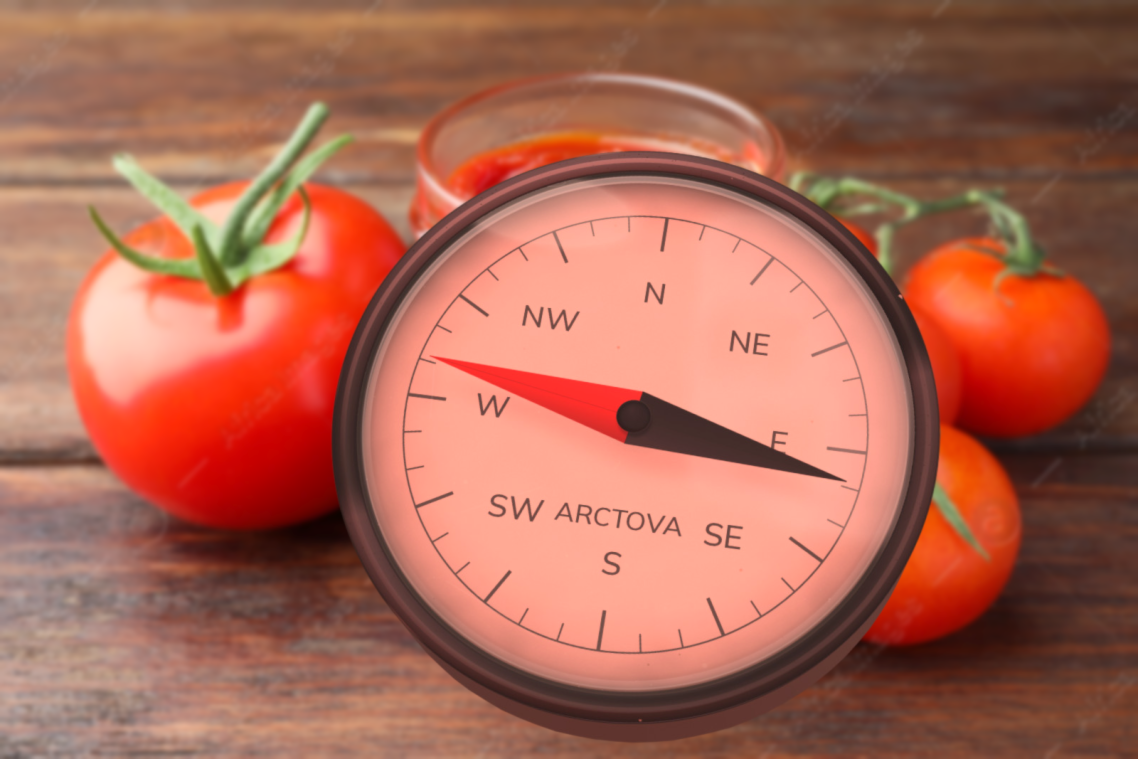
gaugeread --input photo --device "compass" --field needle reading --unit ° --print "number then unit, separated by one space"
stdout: 280 °
